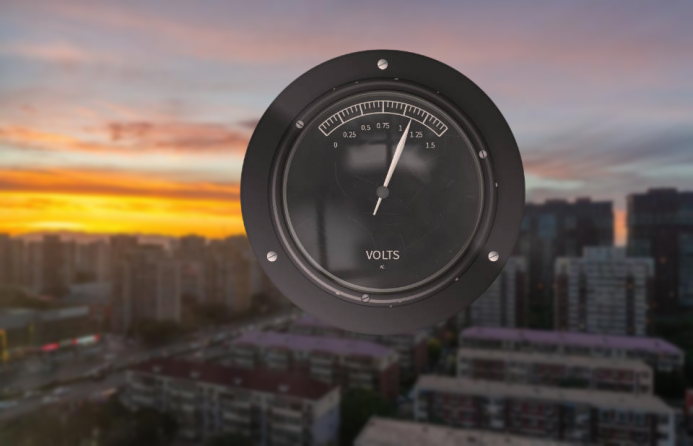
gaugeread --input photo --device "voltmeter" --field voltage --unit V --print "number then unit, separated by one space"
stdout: 1.1 V
